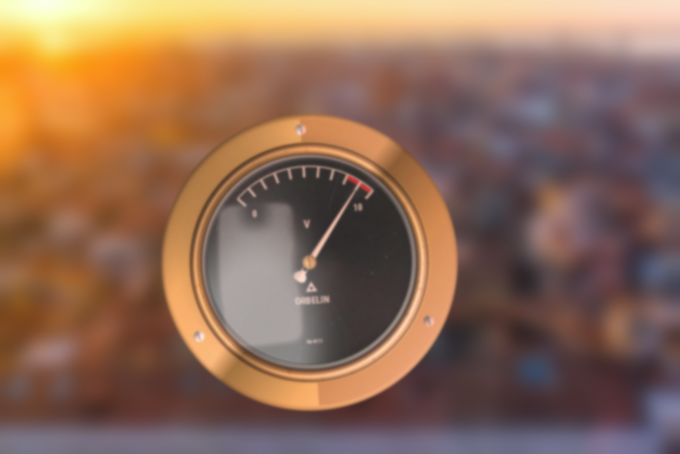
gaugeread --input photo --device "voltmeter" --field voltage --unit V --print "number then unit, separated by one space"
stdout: 9 V
